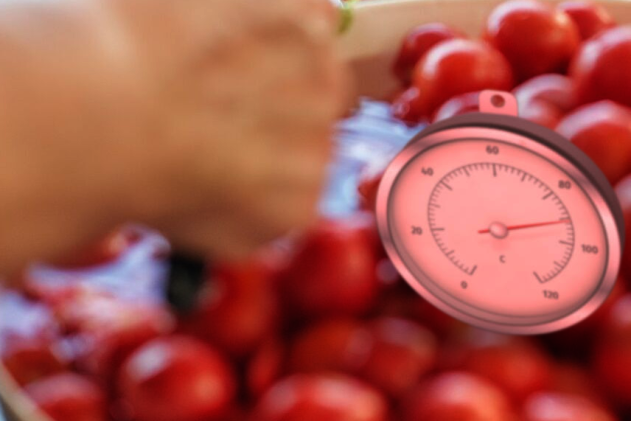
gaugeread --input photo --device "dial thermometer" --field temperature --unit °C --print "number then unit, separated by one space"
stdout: 90 °C
